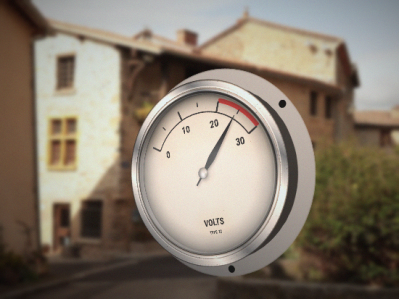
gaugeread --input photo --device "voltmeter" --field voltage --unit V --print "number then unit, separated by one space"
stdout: 25 V
